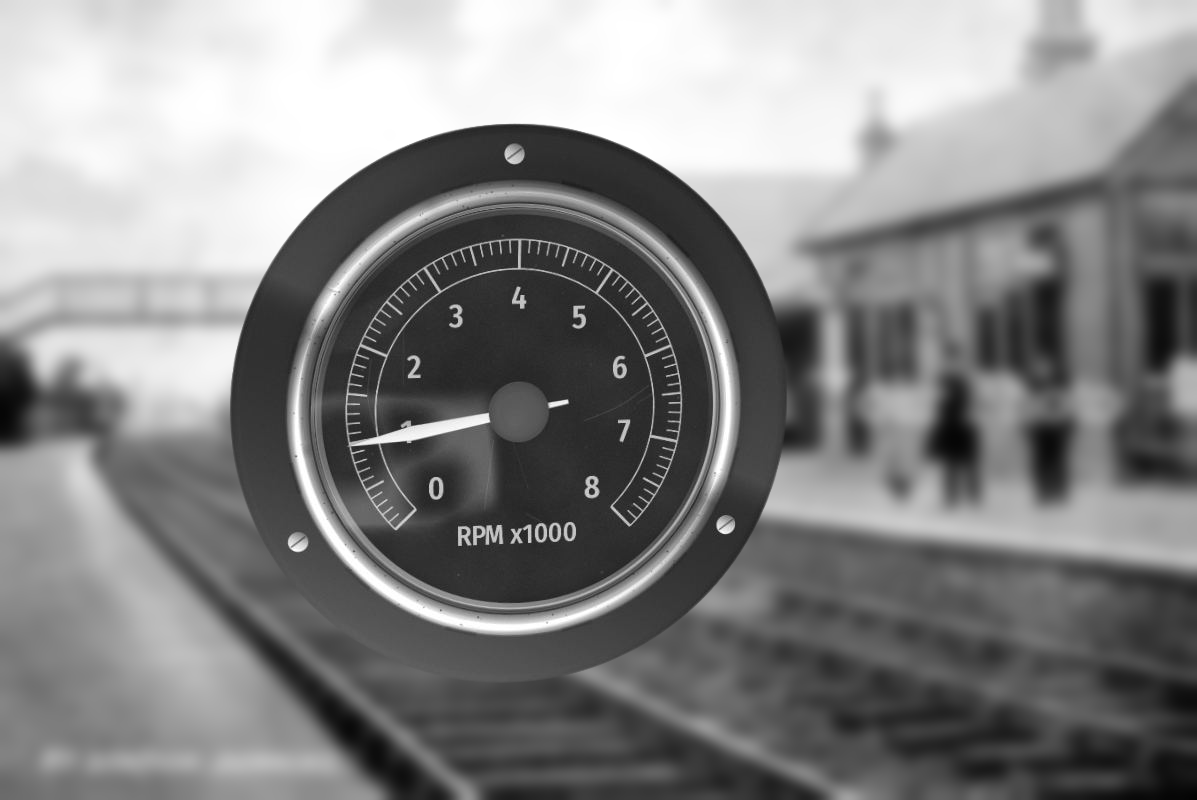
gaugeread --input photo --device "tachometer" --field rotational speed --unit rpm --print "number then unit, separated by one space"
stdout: 1000 rpm
